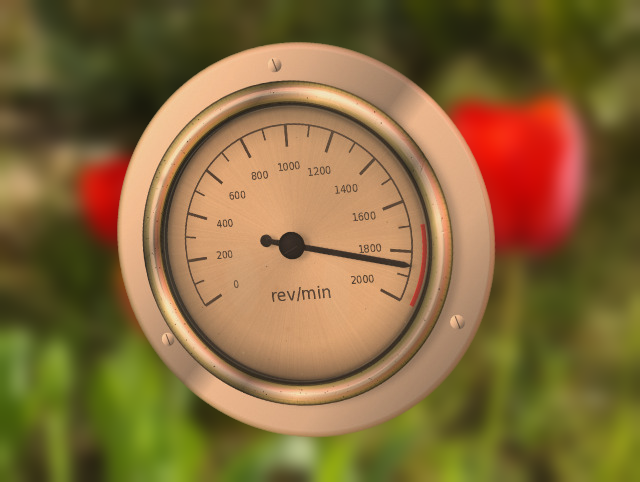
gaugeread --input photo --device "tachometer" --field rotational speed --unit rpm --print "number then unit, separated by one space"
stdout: 1850 rpm
